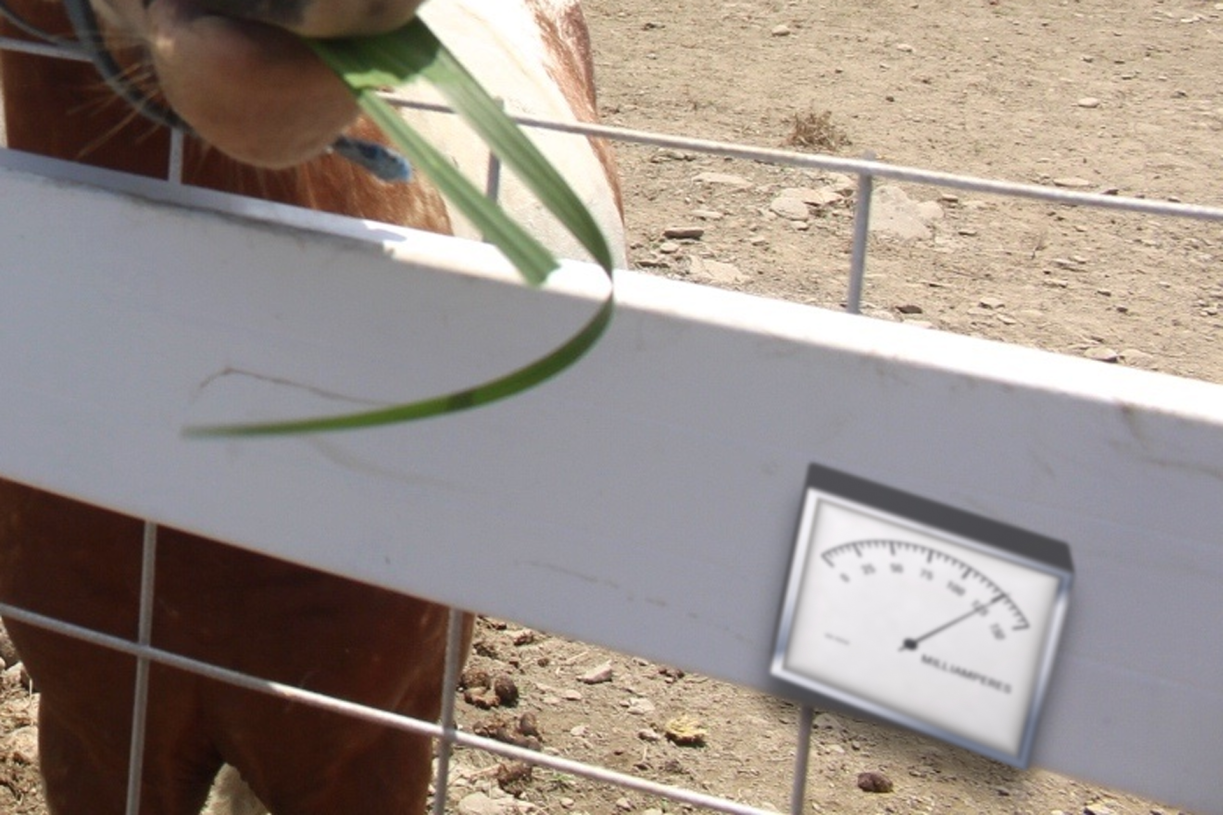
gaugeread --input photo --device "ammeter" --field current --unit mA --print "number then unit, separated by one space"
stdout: 125 mA
